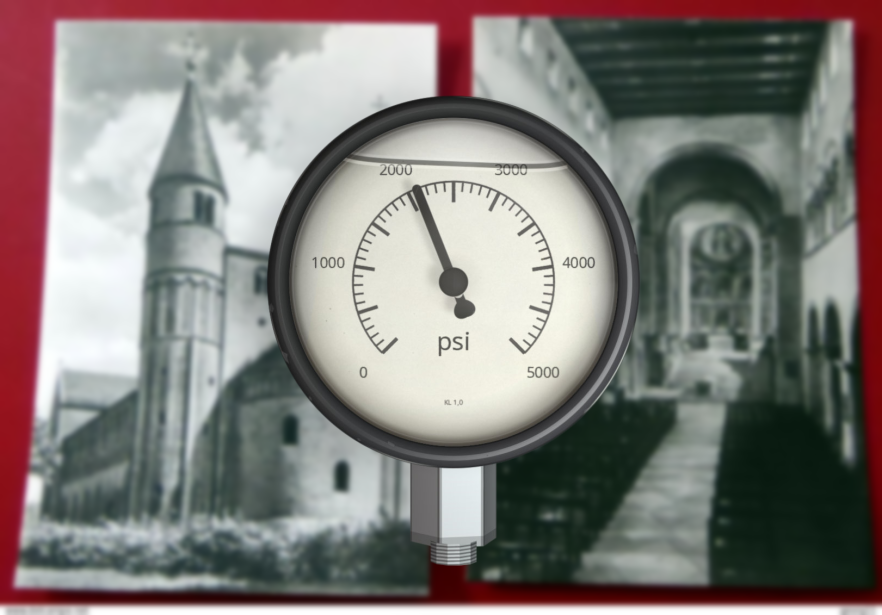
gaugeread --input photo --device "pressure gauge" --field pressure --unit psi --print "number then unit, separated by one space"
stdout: 2100 psi
